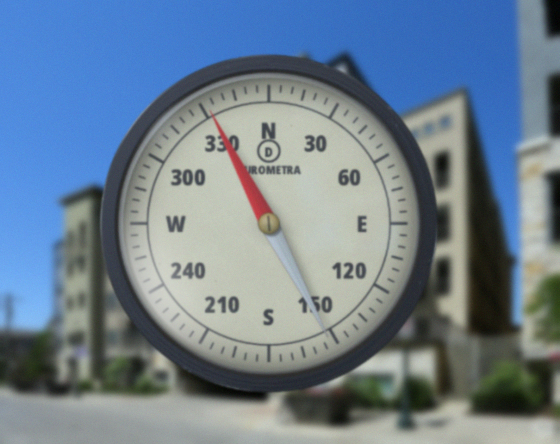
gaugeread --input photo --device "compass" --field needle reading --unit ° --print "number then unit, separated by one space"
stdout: 332.5 °
